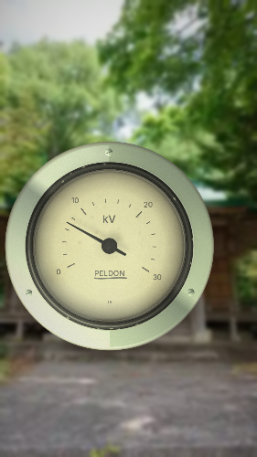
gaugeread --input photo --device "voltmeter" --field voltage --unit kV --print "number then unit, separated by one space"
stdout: 7 kV
